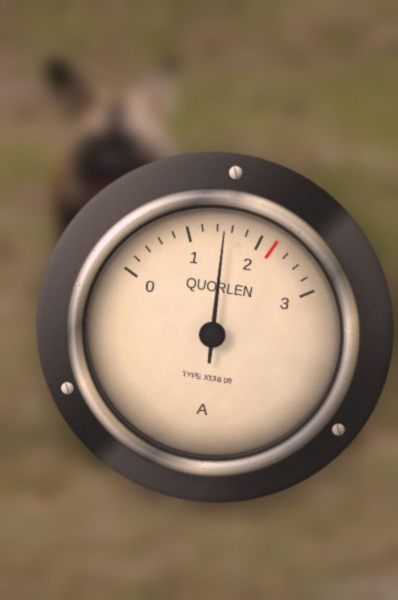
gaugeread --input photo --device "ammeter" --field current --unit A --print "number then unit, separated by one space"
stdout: 1.5 A
